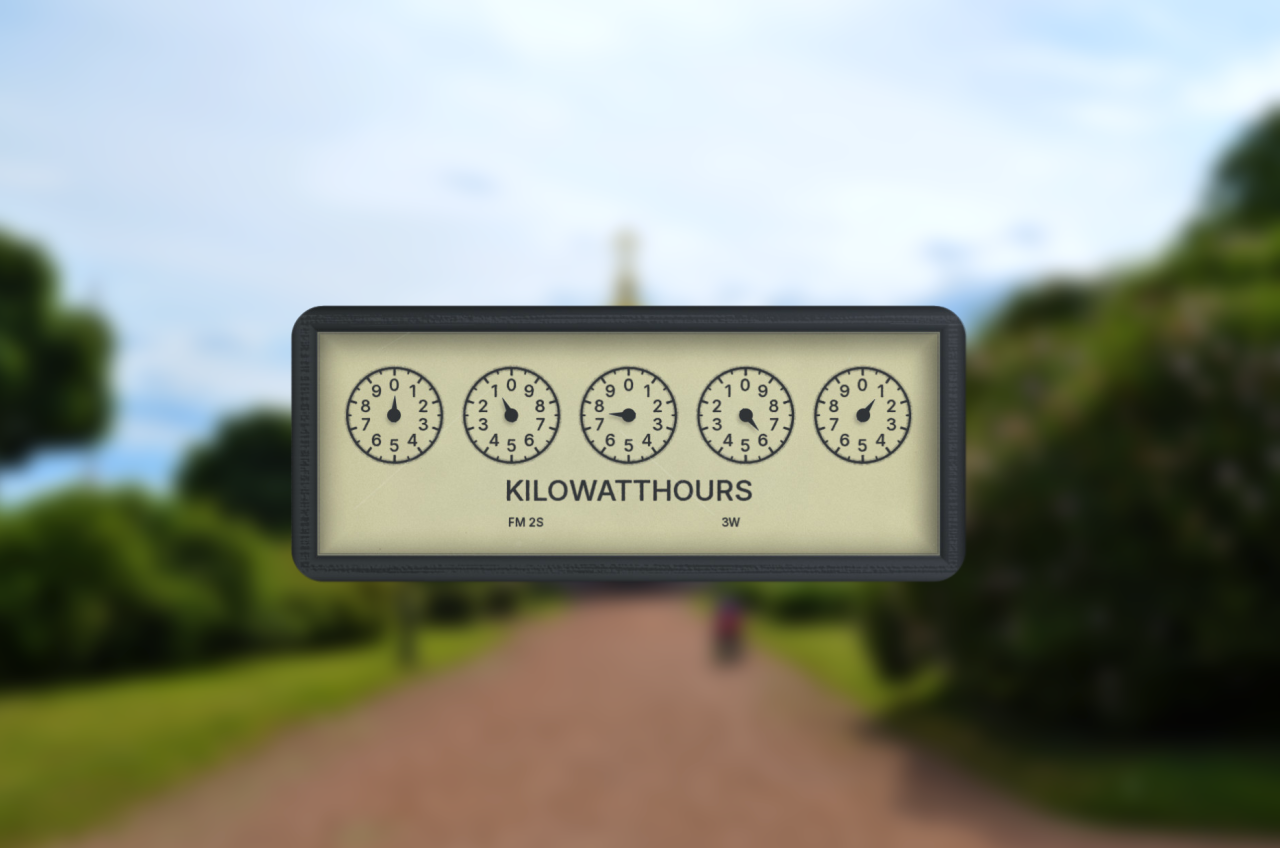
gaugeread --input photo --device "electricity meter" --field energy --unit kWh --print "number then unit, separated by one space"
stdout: 761 kWh
